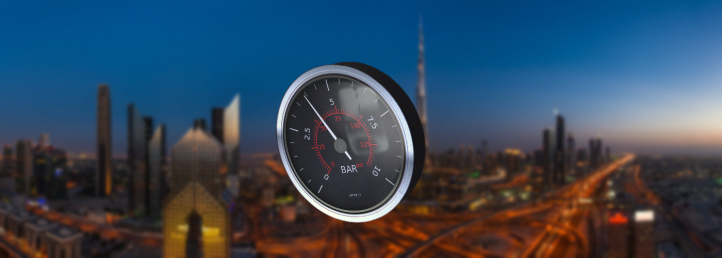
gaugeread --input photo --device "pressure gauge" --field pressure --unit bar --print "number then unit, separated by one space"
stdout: 4 bar
